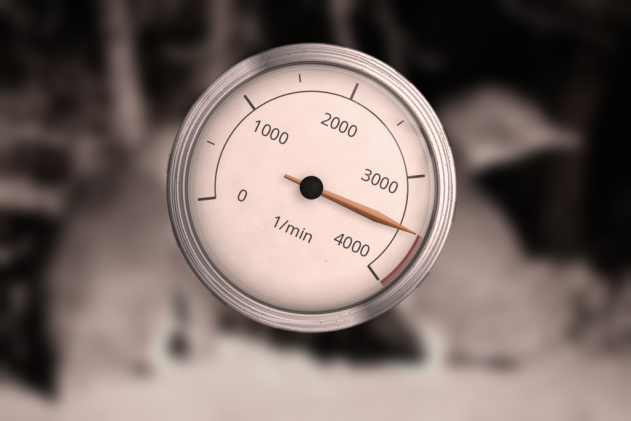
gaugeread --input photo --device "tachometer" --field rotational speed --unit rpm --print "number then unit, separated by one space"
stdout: 3500 rpm
